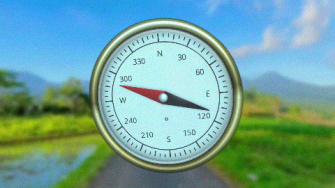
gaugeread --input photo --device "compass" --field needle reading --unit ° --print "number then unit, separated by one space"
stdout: 290 °
